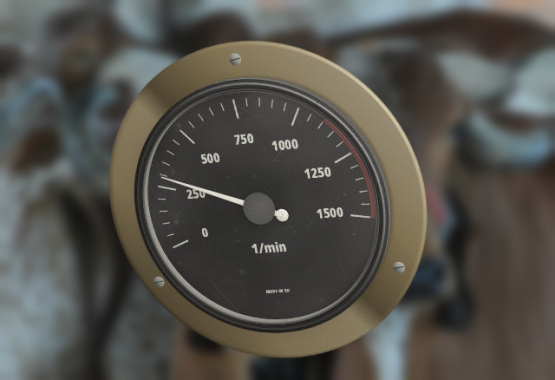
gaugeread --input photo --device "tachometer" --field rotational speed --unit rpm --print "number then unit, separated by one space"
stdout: 300 rpm
